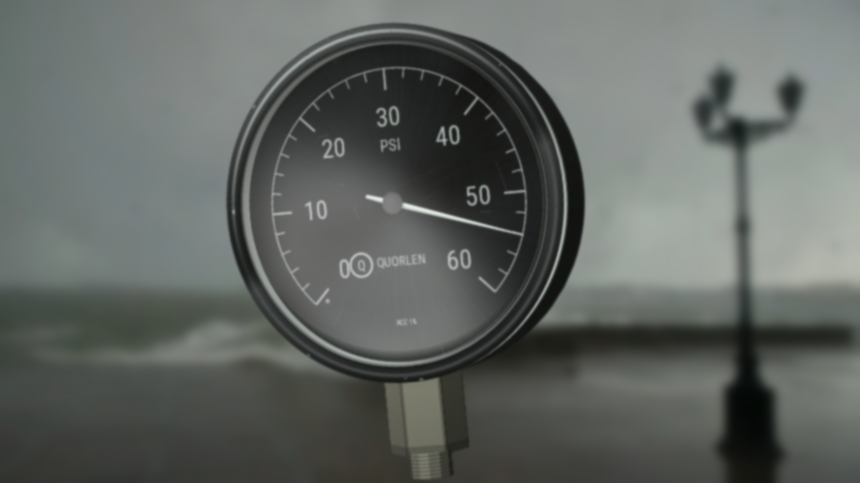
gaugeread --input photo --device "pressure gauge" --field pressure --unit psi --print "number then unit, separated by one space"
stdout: 54 psi
